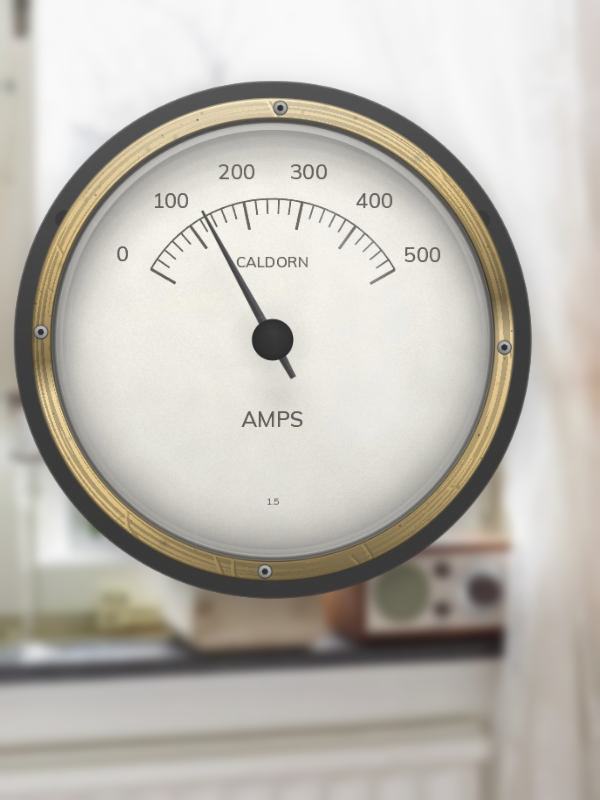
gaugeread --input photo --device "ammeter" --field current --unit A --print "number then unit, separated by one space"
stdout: 130 A
